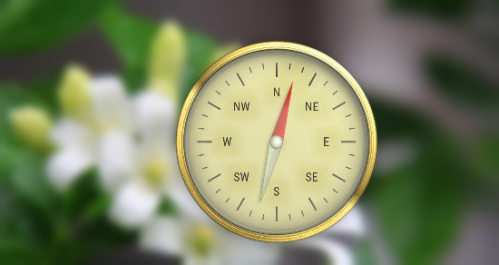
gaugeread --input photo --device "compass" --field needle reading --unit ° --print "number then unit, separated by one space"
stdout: 15 °
